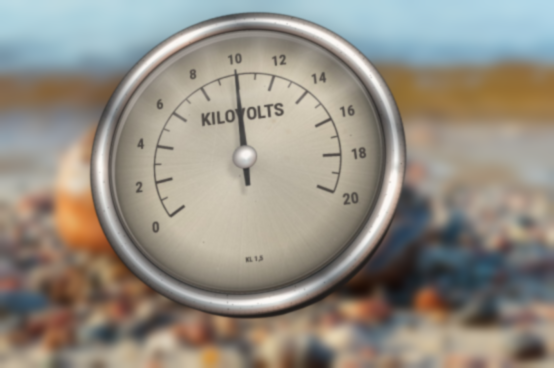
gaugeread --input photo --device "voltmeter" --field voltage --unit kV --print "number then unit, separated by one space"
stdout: 10 kV
